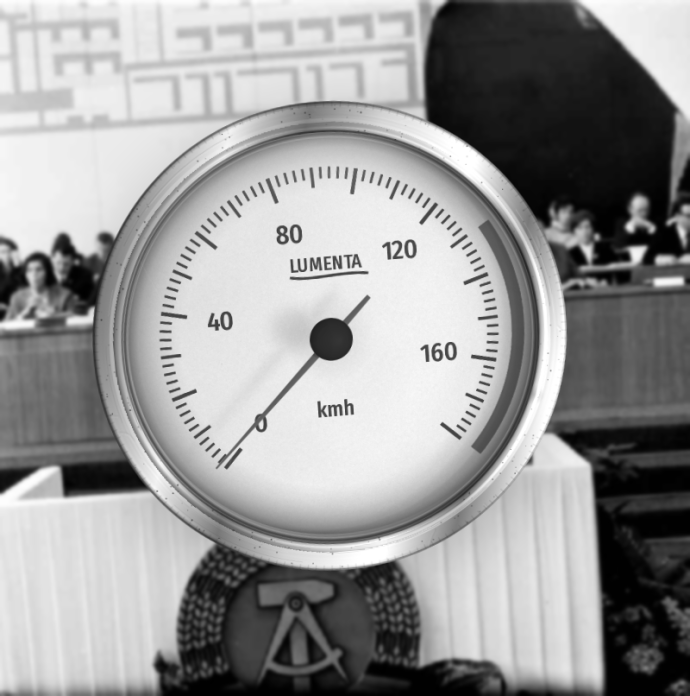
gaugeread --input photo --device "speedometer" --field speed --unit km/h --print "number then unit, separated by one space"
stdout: 2 km/h
